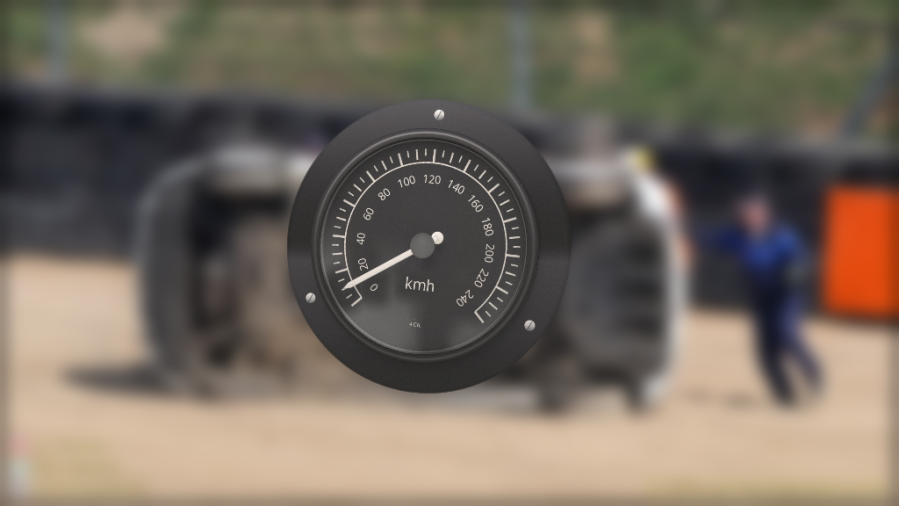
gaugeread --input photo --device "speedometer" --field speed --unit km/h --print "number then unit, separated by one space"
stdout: 10 km/h
